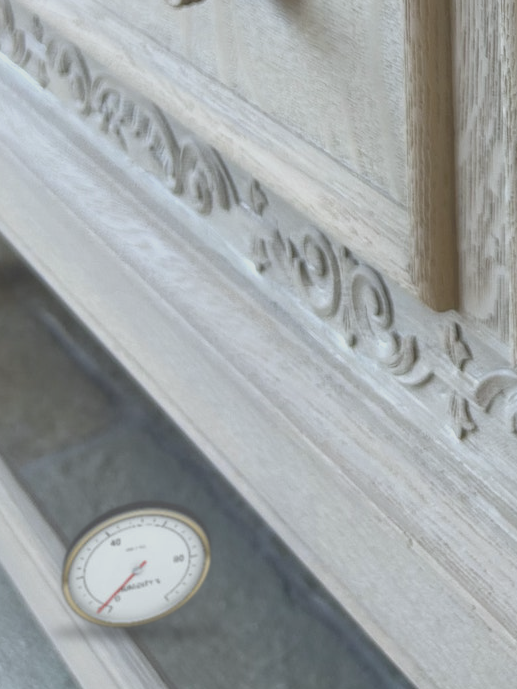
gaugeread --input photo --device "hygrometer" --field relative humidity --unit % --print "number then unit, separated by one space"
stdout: 4 %
